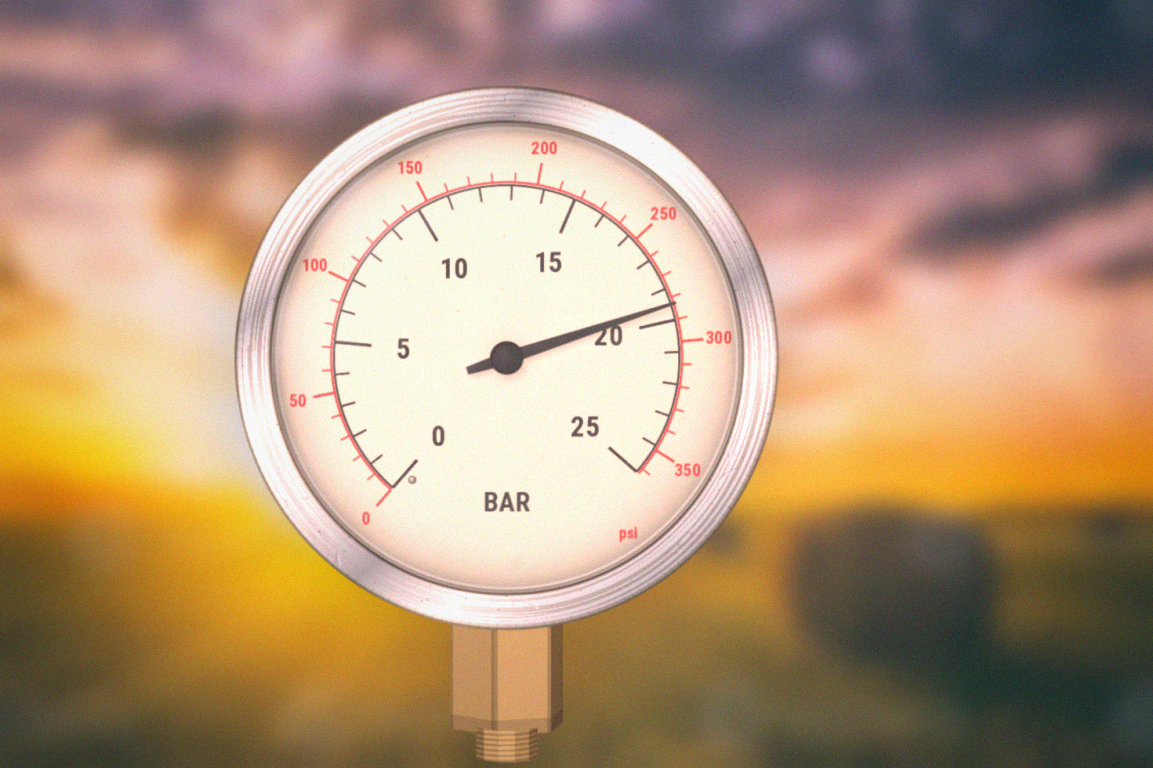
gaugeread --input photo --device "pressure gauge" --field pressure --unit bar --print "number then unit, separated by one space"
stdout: 19.5 bar
